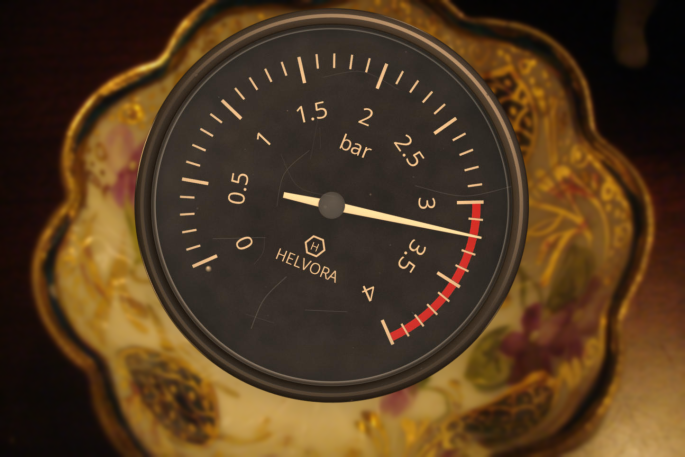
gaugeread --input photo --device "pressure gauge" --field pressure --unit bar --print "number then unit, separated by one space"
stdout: 3.2 bar
